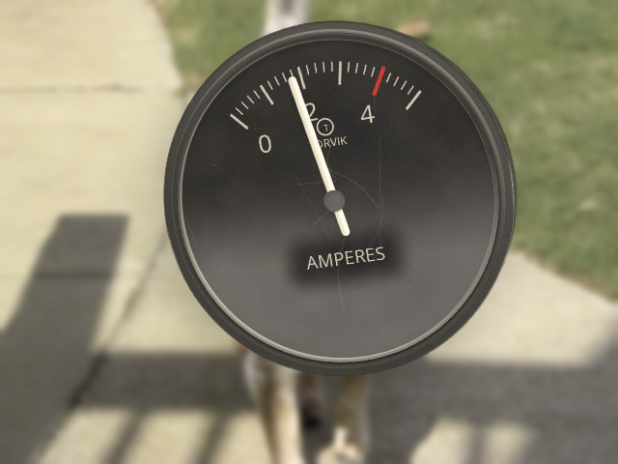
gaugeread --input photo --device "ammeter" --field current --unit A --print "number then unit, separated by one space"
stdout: 1.8 A
